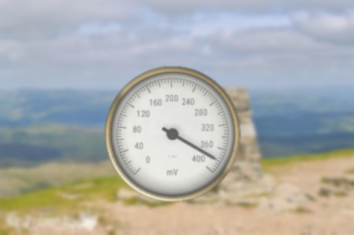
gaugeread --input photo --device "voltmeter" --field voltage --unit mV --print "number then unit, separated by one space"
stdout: 380 mV
